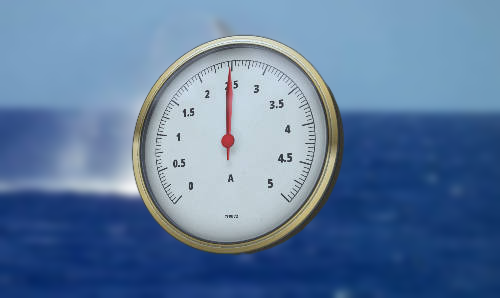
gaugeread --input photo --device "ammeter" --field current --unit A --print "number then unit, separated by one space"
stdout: 2.5 A
